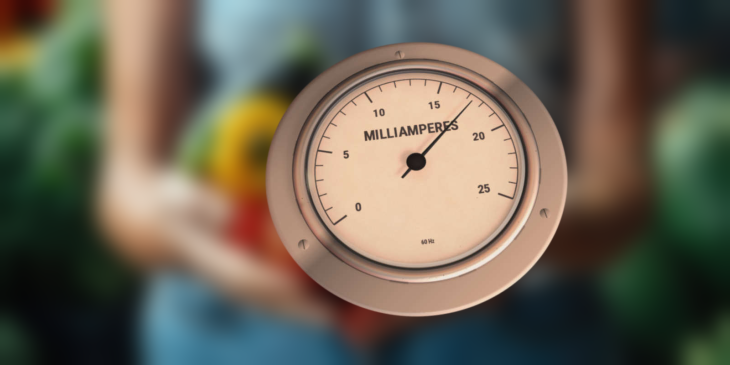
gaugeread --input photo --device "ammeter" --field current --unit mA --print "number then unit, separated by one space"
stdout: 17.5 mA
